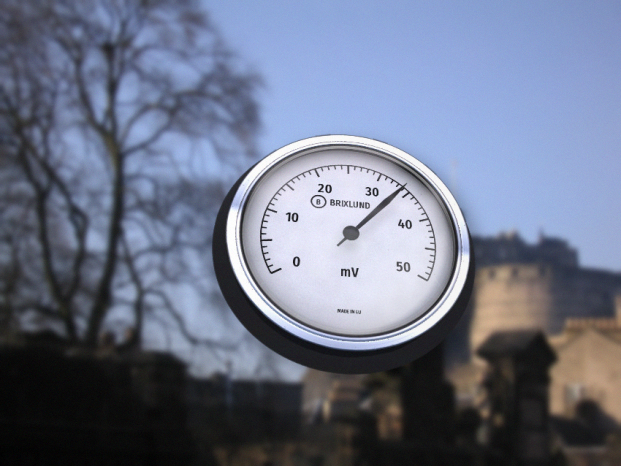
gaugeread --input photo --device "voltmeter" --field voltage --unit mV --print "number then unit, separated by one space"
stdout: 34 mV
